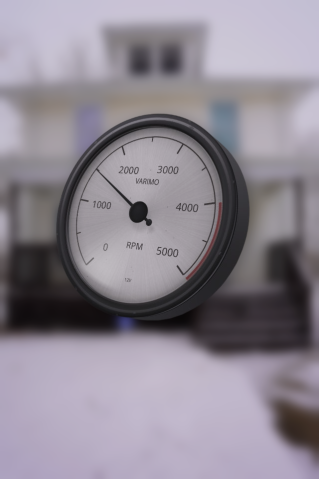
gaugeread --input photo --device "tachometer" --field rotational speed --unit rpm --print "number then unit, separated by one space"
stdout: 1500 rpm
